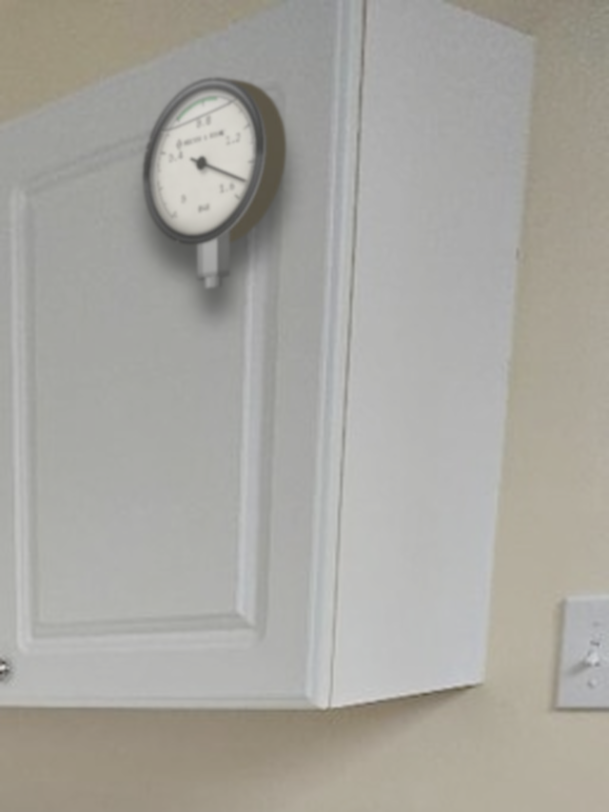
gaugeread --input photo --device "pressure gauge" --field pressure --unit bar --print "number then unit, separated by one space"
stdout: 1.5 bar
